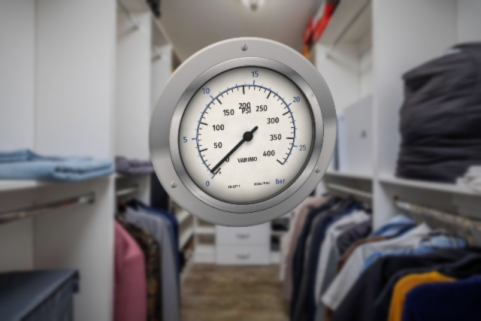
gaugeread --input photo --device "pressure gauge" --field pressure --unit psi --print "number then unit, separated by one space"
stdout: 10 psi
